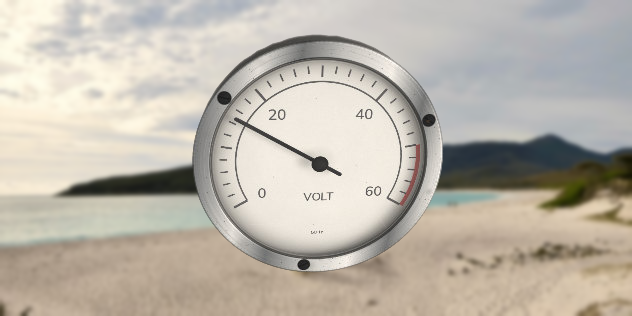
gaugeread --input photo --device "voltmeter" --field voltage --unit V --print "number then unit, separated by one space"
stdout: 15 V
